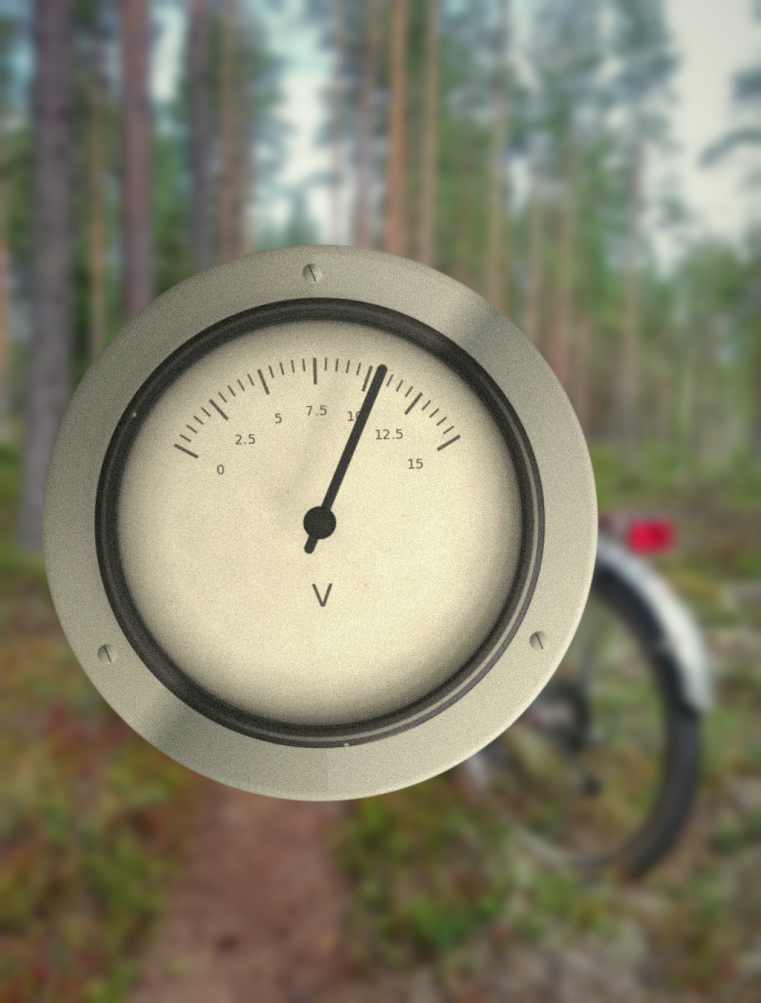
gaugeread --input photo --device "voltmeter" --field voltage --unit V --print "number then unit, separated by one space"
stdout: 10.5 V
